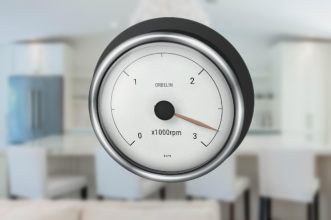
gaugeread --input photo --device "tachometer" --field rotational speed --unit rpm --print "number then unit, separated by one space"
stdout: 2750 rpm
